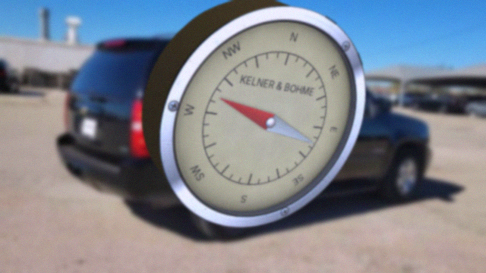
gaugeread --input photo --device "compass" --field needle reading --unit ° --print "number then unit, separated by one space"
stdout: 285 °
